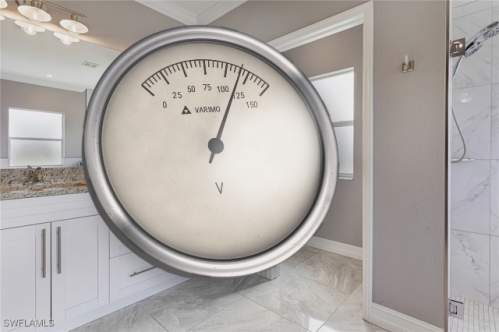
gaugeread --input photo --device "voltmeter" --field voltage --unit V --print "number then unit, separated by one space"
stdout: 115 V
